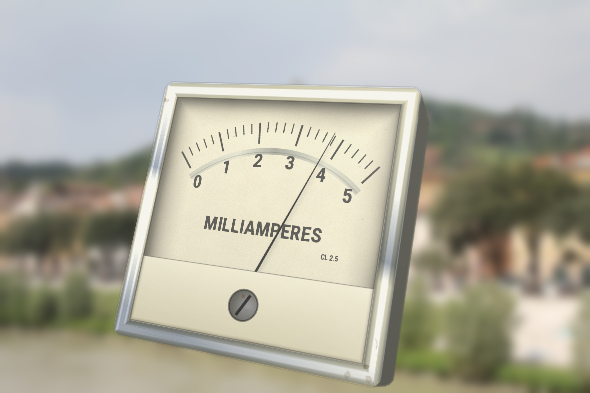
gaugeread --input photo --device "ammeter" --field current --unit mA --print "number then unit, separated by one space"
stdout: 3.8 mA
